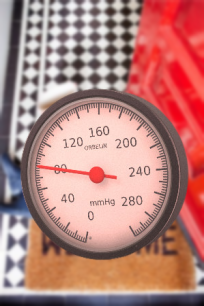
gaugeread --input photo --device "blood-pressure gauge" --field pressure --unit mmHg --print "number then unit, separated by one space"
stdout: 80 mmHg
